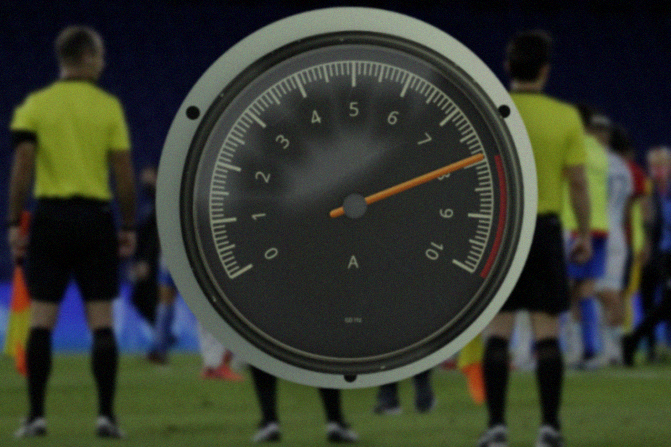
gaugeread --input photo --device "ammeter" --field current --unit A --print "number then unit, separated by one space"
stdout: 7.9 A
